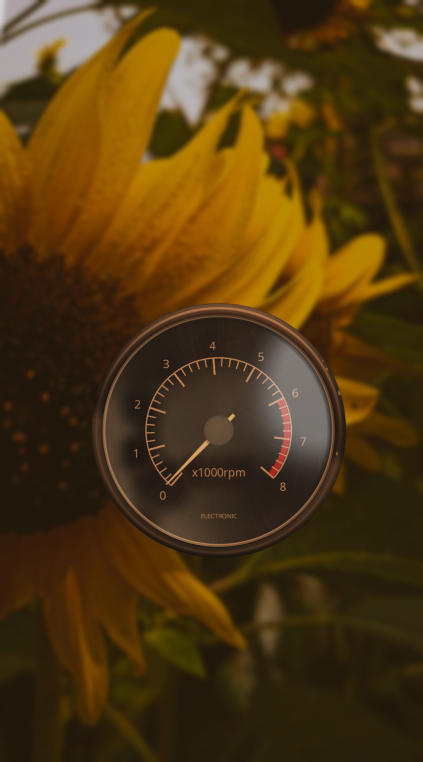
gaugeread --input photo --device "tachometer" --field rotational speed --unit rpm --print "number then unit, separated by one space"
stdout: 100 rpm
